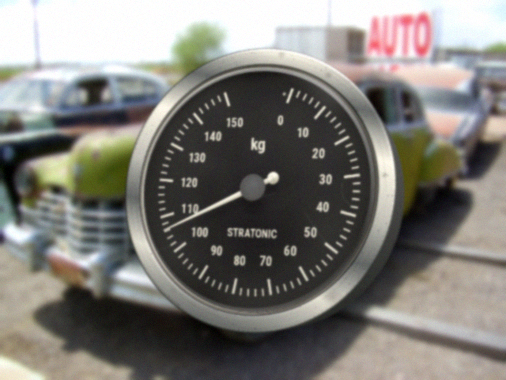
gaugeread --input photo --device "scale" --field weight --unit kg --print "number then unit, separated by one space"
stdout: 106 kg
